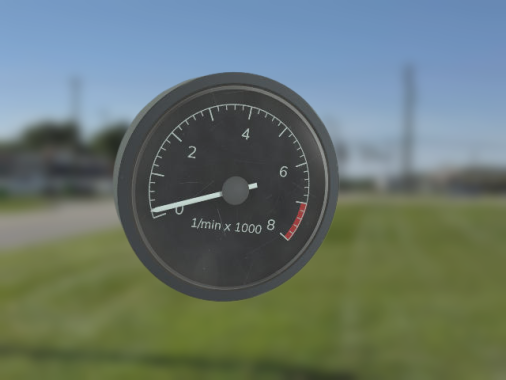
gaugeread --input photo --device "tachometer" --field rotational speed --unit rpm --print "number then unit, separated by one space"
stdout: 200 rpm
